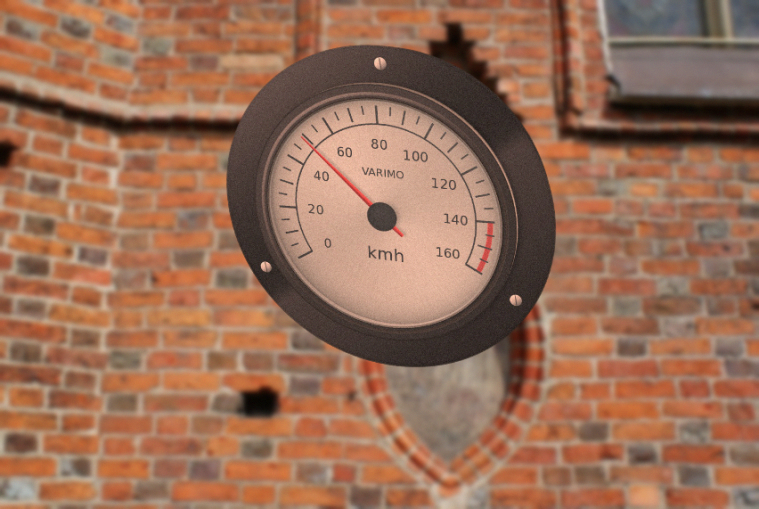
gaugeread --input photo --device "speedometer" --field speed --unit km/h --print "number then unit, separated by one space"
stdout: 50 km/h
